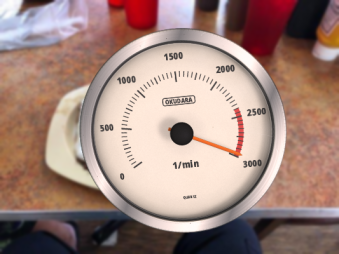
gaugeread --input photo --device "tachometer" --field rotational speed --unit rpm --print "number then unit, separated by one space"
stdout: 2950 rpm
